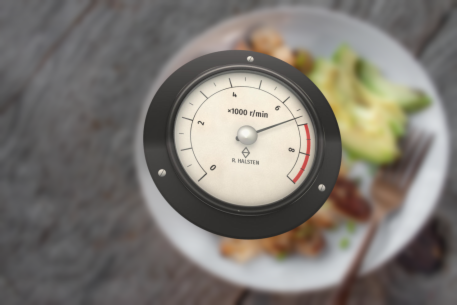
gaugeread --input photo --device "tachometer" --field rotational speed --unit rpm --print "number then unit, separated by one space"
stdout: 6750 rpm
